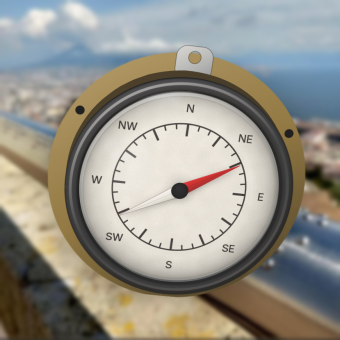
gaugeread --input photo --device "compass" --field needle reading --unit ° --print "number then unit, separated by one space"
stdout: 60 °
